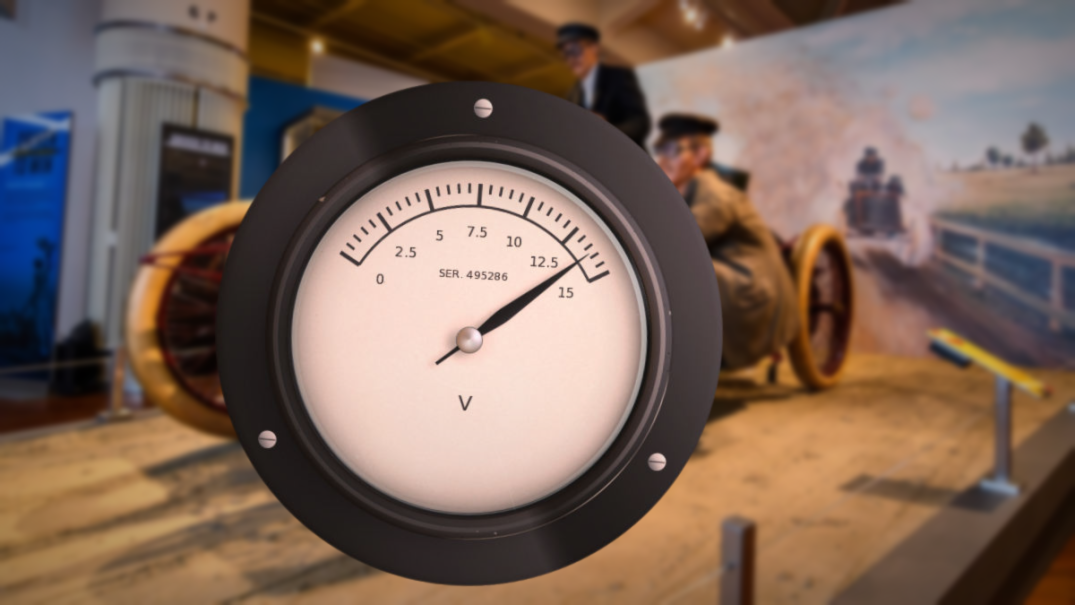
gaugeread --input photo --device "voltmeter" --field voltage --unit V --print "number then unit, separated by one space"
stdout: 13.75 V
